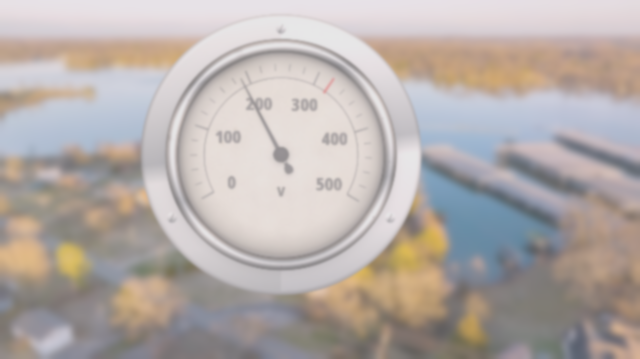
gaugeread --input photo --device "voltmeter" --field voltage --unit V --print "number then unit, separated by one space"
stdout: 190 V
